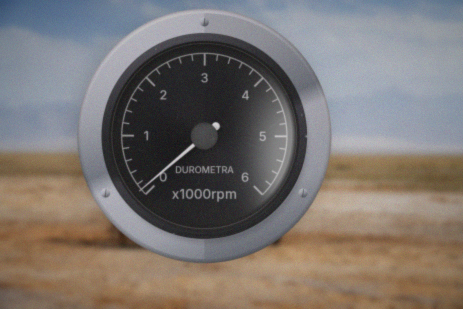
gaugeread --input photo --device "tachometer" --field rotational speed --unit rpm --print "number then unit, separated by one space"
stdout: 100 rpm
